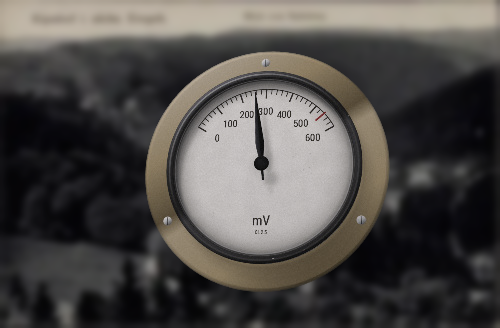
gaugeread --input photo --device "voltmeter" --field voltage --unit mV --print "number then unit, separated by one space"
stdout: 260 mV
